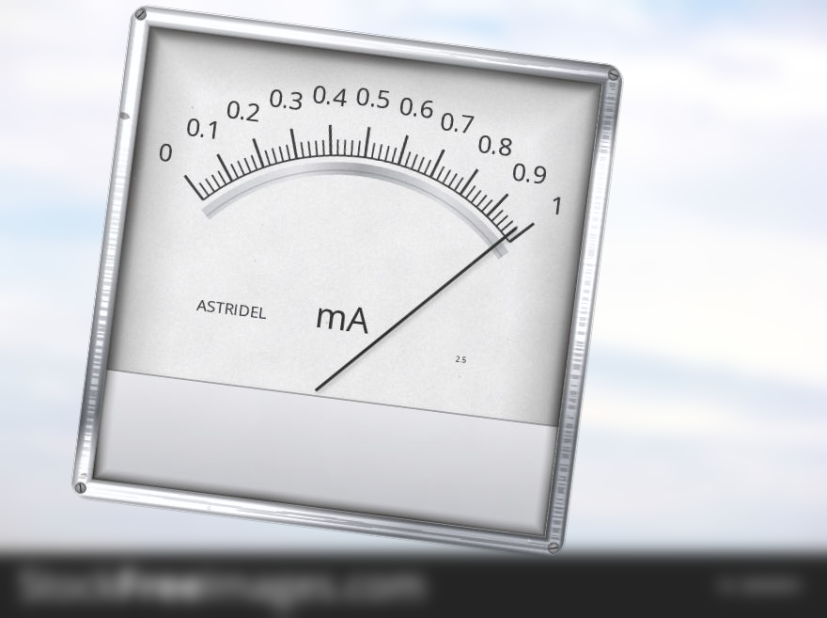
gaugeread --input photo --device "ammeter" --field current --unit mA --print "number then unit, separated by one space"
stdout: 0.98 mA
